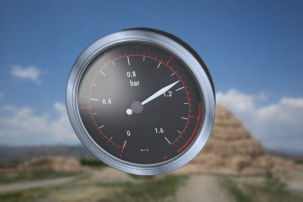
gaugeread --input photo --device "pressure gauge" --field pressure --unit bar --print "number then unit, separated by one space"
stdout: 1.15 bar
